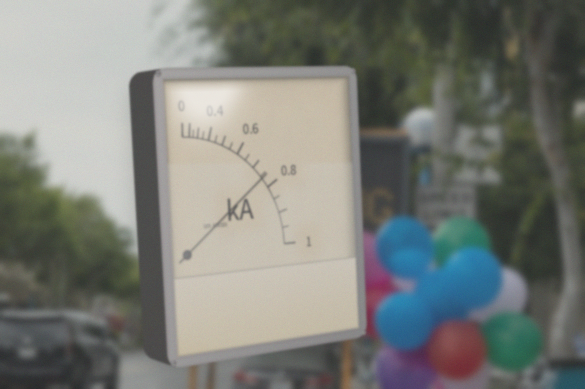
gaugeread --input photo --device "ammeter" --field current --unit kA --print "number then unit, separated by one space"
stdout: 0.75 kA
